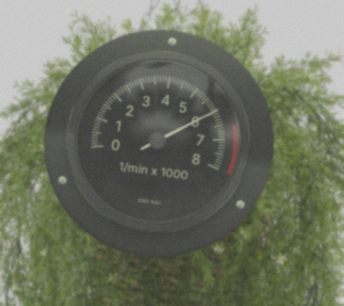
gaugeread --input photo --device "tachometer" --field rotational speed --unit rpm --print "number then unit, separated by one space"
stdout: 6000 rpm
